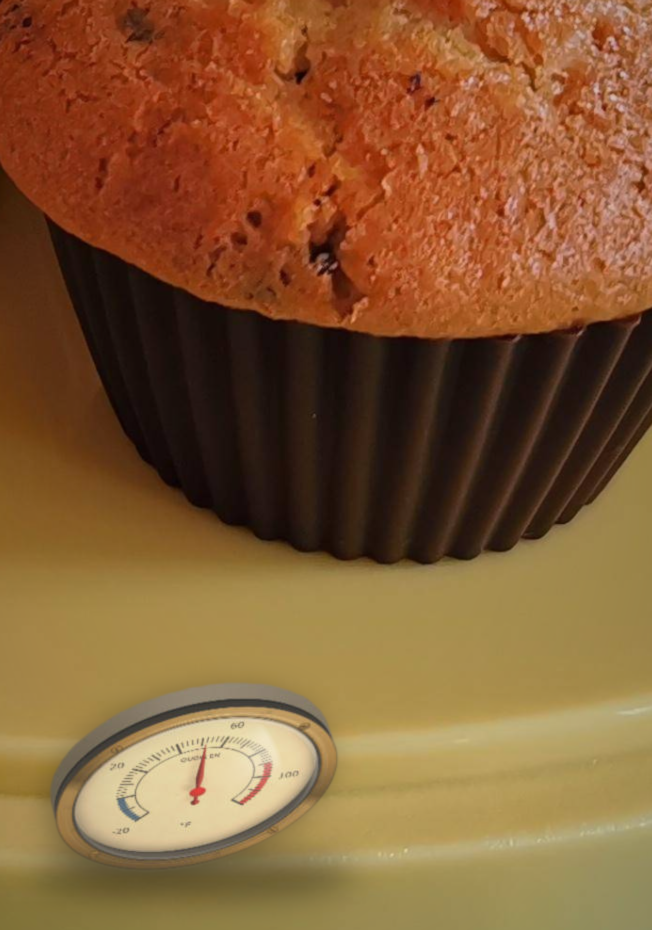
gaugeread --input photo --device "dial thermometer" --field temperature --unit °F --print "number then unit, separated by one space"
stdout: 50 °F
